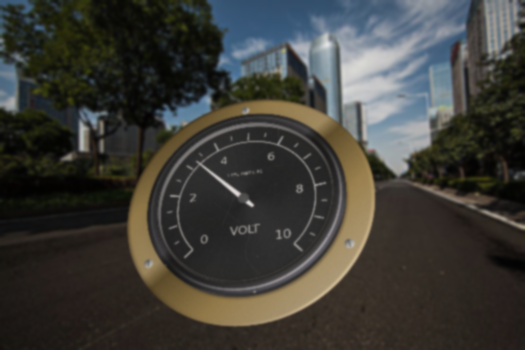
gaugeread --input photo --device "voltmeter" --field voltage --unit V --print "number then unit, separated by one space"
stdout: 3.25 V
